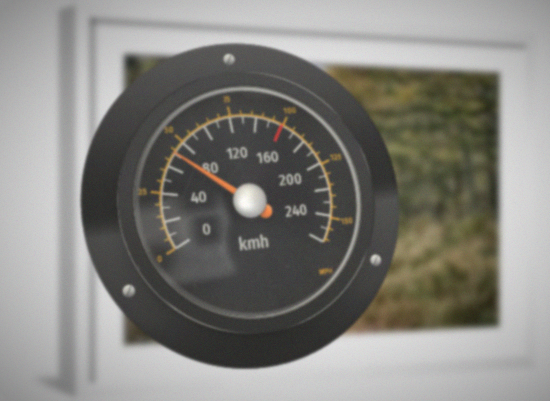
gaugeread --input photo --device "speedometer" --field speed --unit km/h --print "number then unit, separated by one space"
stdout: 70 km/h
